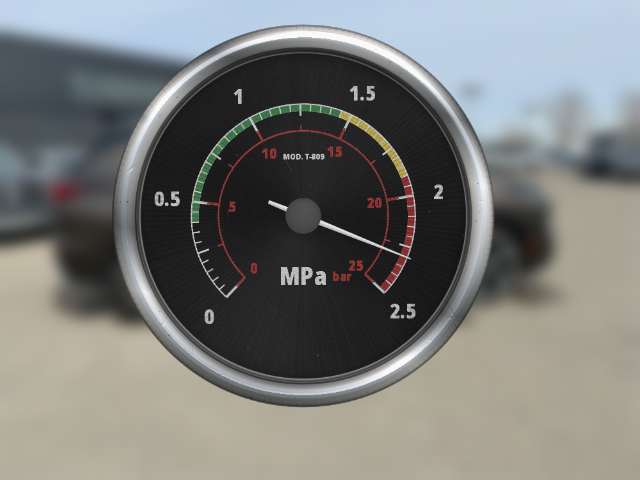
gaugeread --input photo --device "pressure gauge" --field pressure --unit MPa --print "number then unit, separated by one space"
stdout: 2.3 MPa
